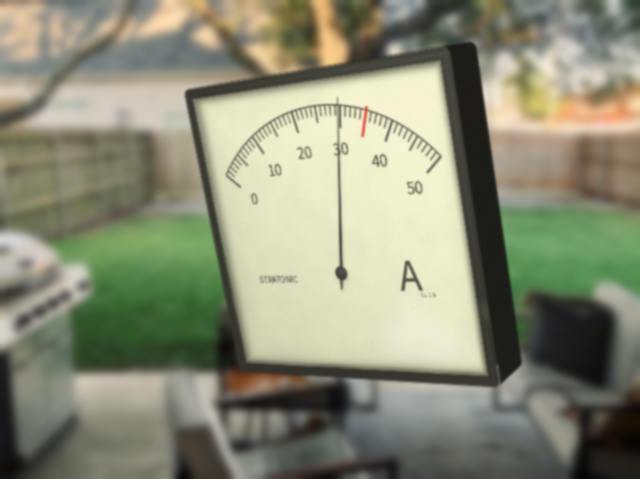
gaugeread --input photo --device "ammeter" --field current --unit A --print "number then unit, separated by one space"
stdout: 30 A
